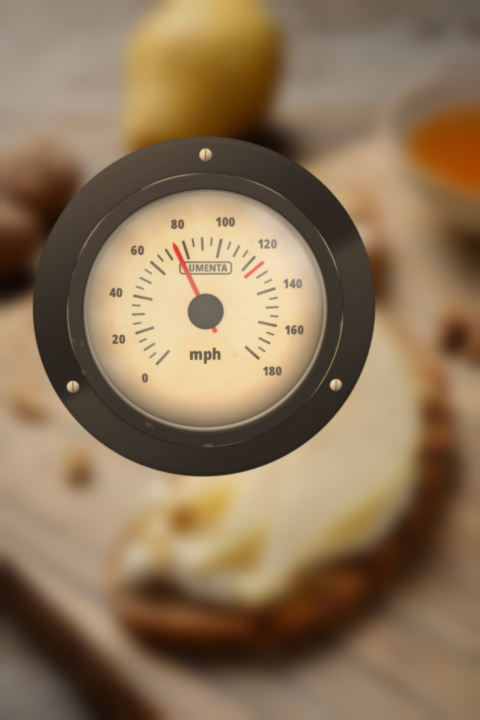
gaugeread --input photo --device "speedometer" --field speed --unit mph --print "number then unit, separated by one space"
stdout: 75 mph
